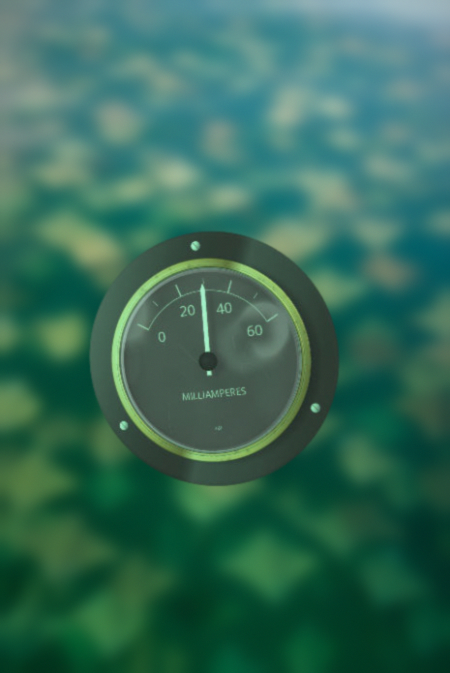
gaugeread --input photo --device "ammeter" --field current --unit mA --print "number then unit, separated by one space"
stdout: 30 mA
